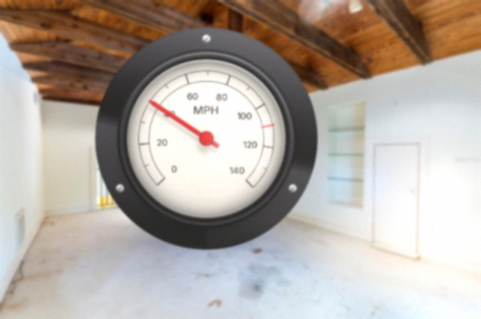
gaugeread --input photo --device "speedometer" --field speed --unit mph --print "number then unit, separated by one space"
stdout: 40 mph
